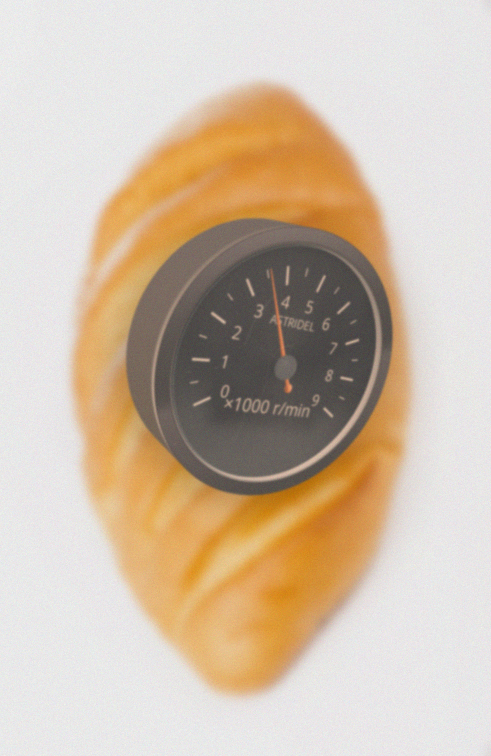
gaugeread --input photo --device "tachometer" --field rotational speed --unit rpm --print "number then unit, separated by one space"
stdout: 3500 rpm
